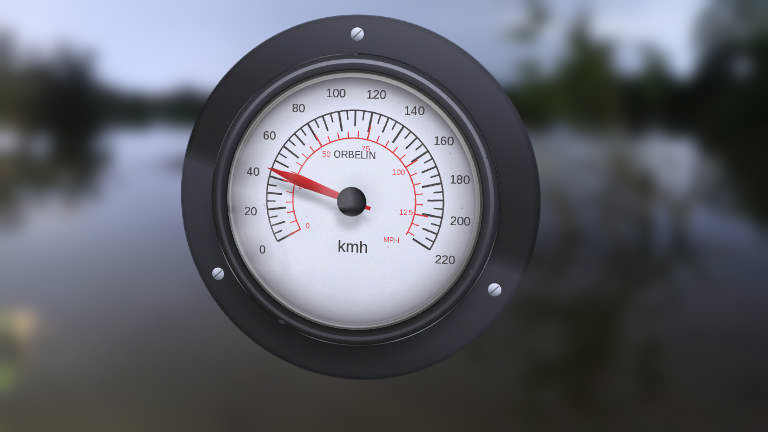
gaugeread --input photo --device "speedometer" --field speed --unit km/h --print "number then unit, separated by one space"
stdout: 45 km/h
